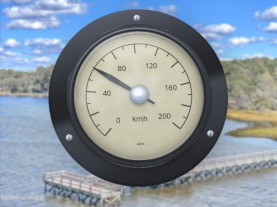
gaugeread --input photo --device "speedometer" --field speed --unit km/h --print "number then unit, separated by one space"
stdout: 60 km/h
